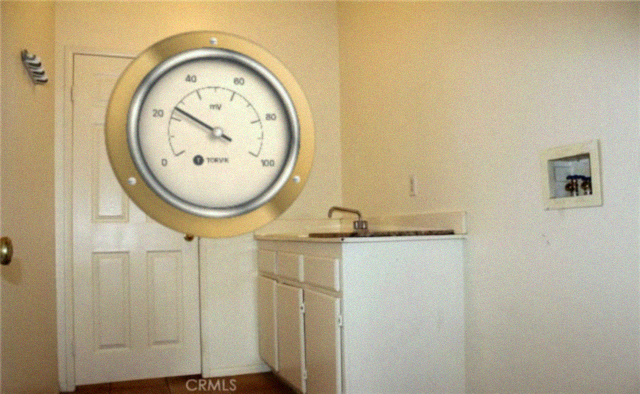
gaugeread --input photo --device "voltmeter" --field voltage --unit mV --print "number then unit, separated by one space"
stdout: 25 mV
